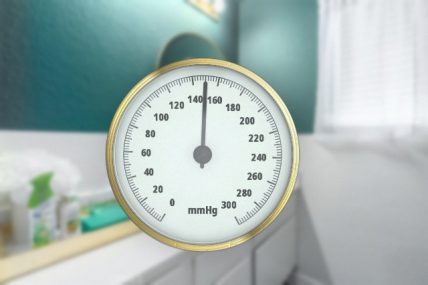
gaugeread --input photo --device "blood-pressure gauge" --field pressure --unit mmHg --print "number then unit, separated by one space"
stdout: 150 mmHg
